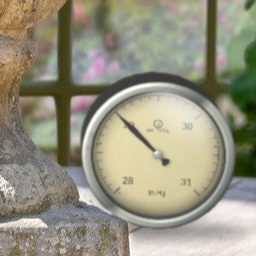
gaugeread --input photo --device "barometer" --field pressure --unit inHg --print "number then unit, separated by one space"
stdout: 29 inHg
